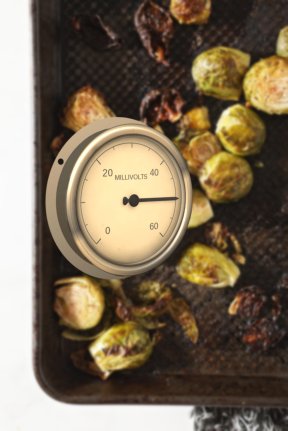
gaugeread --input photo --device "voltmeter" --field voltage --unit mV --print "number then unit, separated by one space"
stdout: 50 mV
